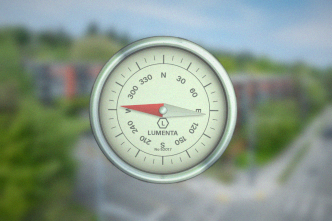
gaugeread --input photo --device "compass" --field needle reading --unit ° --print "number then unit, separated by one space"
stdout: 275 °
